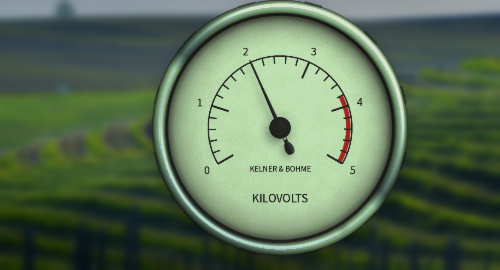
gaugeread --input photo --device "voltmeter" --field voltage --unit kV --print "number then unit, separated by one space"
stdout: 2 kV
